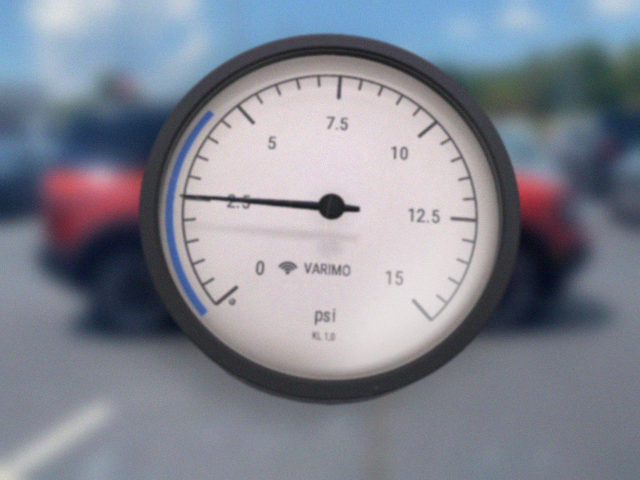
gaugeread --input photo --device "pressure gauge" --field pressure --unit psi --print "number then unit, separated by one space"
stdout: 2.5 psi
